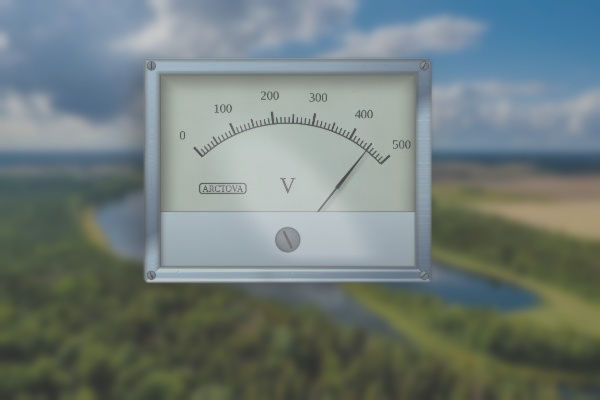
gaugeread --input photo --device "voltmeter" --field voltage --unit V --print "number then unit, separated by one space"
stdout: 450 V
